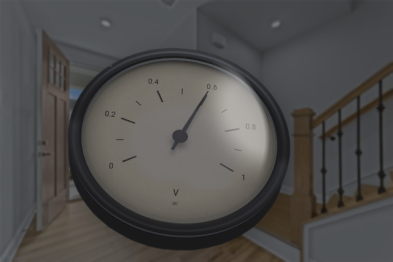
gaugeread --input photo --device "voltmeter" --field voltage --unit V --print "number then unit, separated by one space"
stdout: 0.6 V
